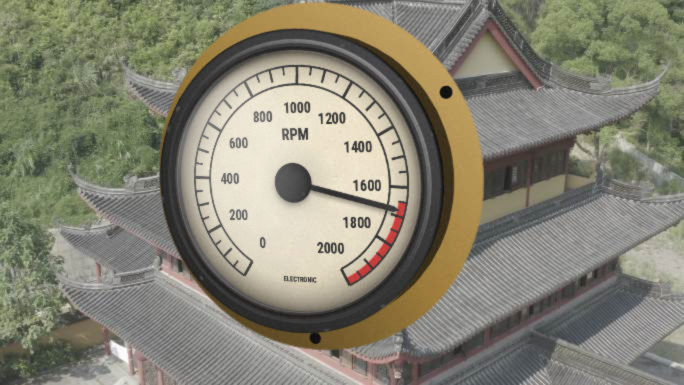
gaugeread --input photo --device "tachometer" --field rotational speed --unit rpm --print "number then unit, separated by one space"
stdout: 1675 rpm
